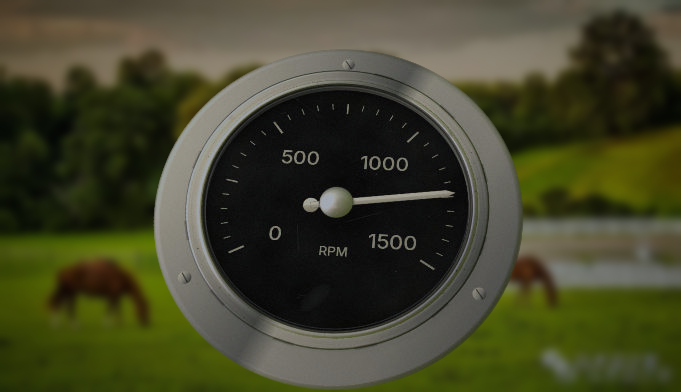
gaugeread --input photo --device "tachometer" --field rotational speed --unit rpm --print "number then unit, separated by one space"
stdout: 1250 rpm
